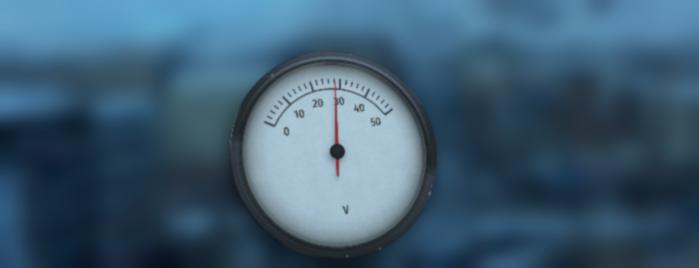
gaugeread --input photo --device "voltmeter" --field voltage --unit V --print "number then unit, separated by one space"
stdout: 28 V
